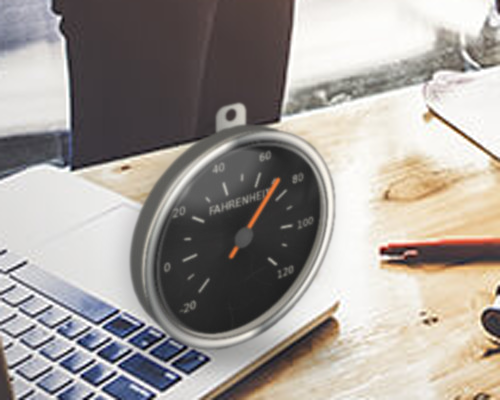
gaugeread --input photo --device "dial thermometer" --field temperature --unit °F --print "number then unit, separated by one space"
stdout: 70 °F
